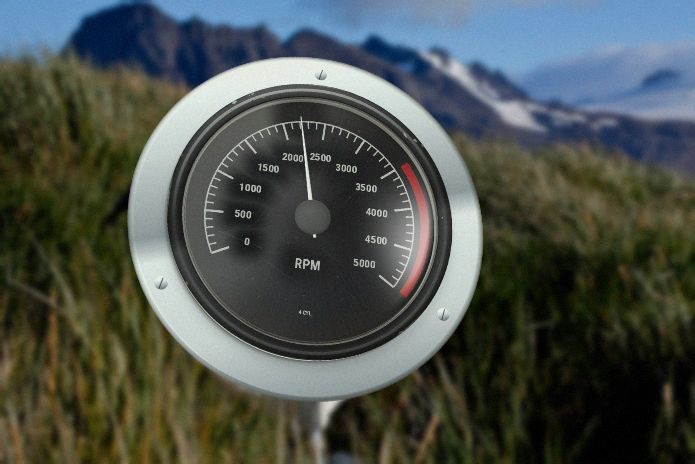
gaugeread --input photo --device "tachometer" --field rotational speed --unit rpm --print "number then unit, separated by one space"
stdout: 2200 rpm
